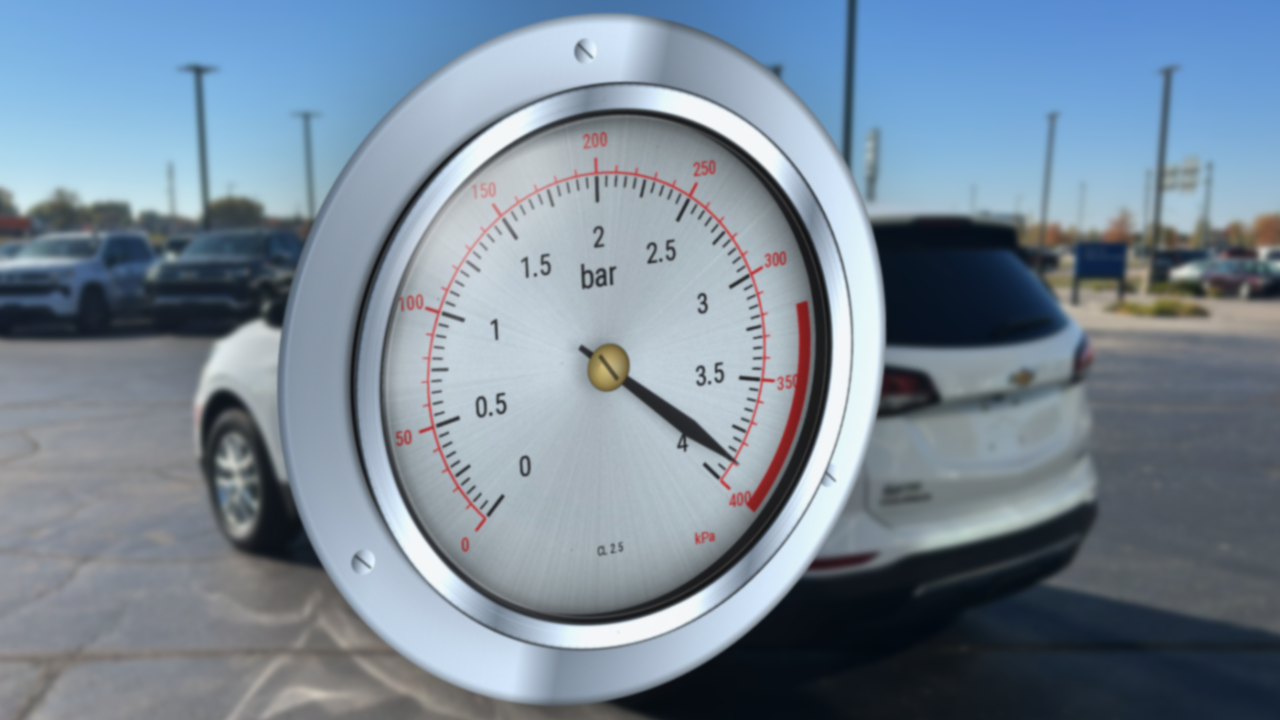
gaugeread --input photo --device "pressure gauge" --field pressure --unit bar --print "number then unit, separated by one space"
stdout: 3.9 bar
